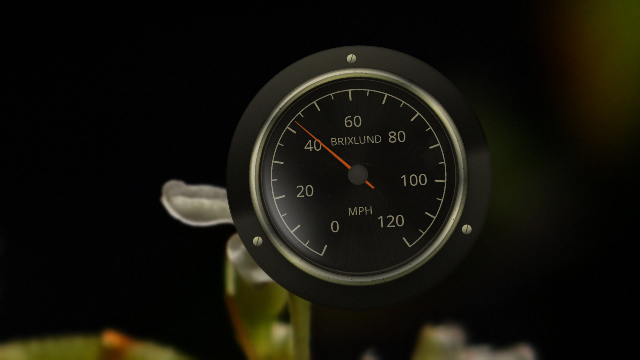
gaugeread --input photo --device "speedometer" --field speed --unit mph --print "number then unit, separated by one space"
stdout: 42.5 mph
